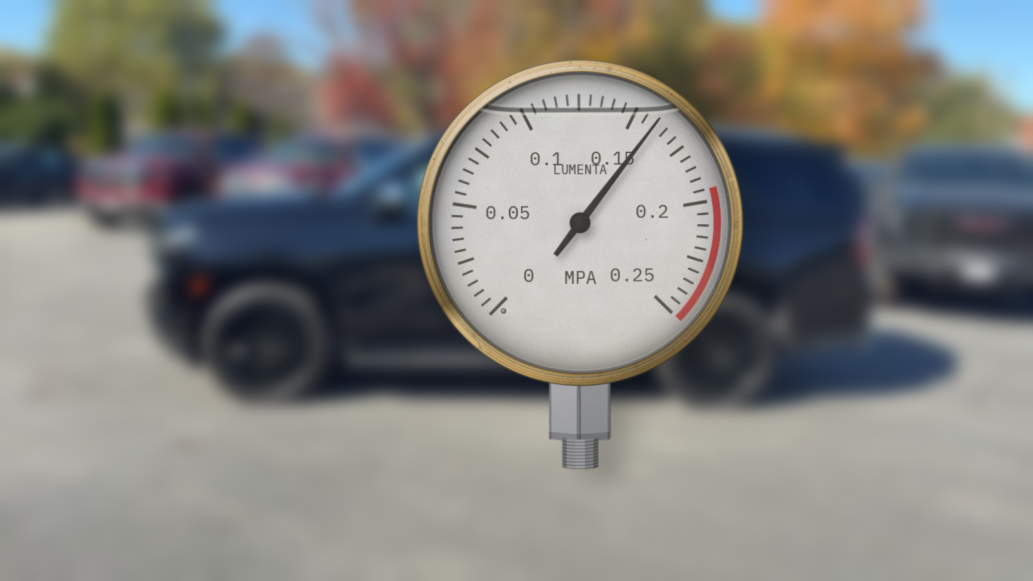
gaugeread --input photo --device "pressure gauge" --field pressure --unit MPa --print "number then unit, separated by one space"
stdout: 0.16 MPa
